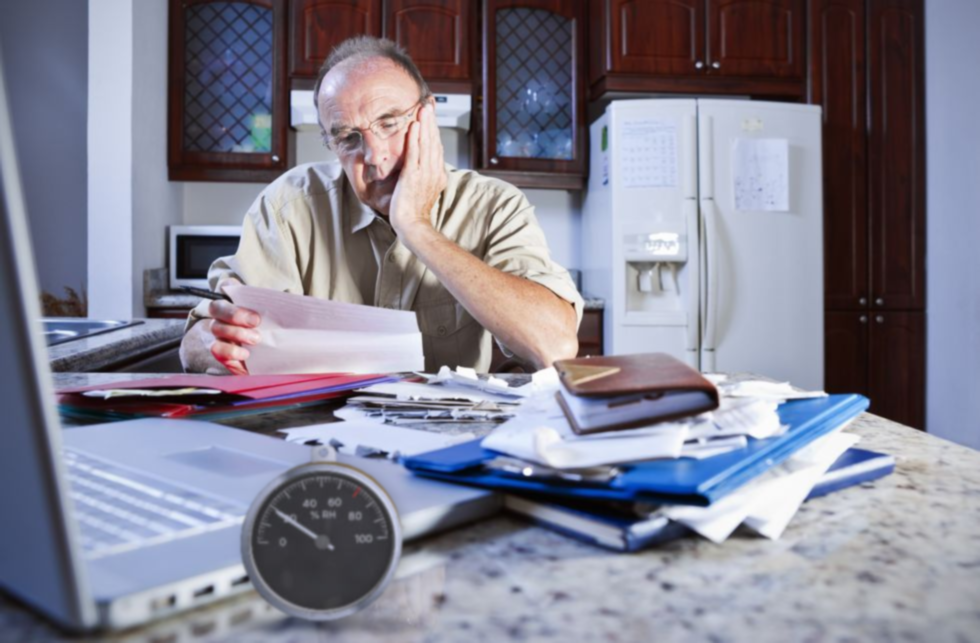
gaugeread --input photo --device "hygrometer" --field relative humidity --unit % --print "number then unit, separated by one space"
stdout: 20 %
